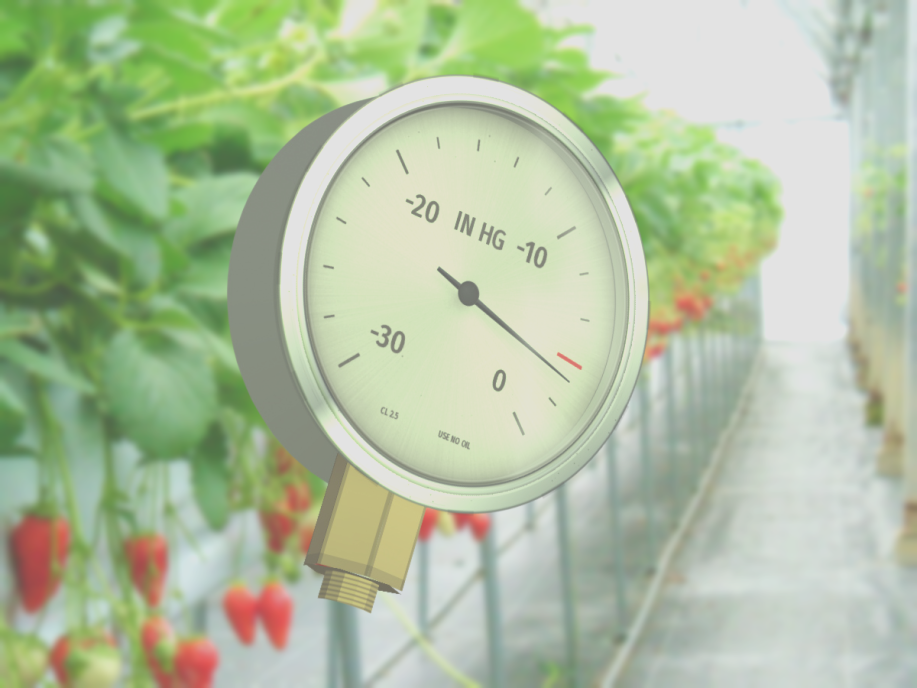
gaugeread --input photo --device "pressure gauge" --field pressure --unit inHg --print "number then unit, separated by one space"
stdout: -3 inHg
